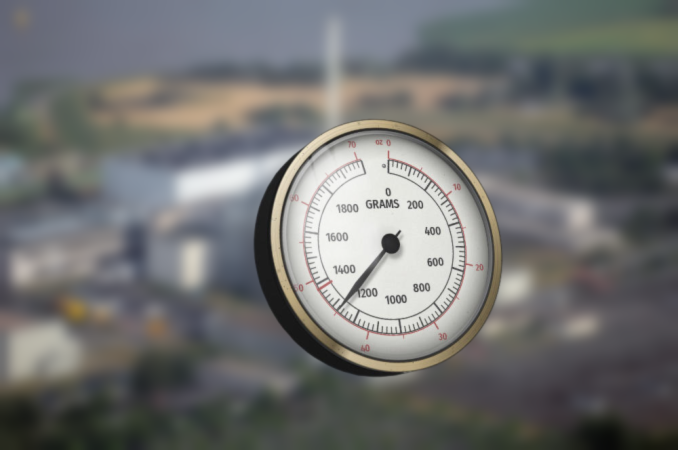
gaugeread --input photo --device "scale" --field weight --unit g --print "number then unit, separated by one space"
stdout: 1280 g
